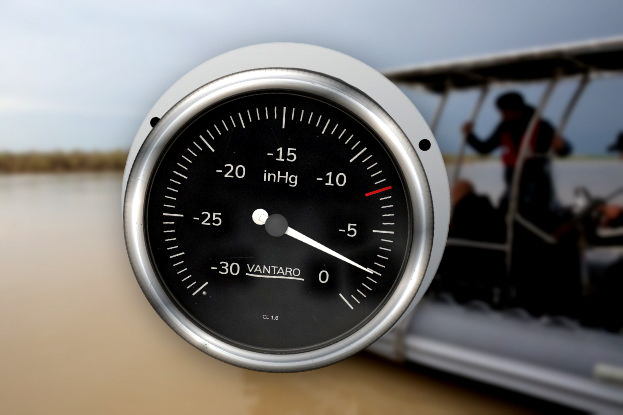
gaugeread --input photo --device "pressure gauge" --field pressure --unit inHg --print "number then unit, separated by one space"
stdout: -2.5 inHg
